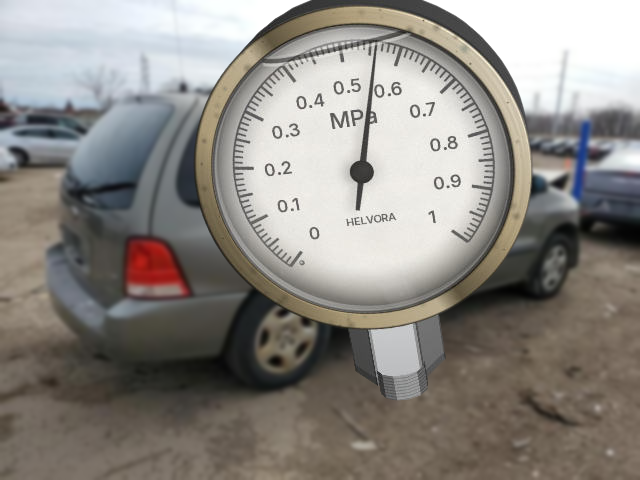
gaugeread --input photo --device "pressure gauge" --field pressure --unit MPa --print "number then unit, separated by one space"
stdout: 0.56 MPa
